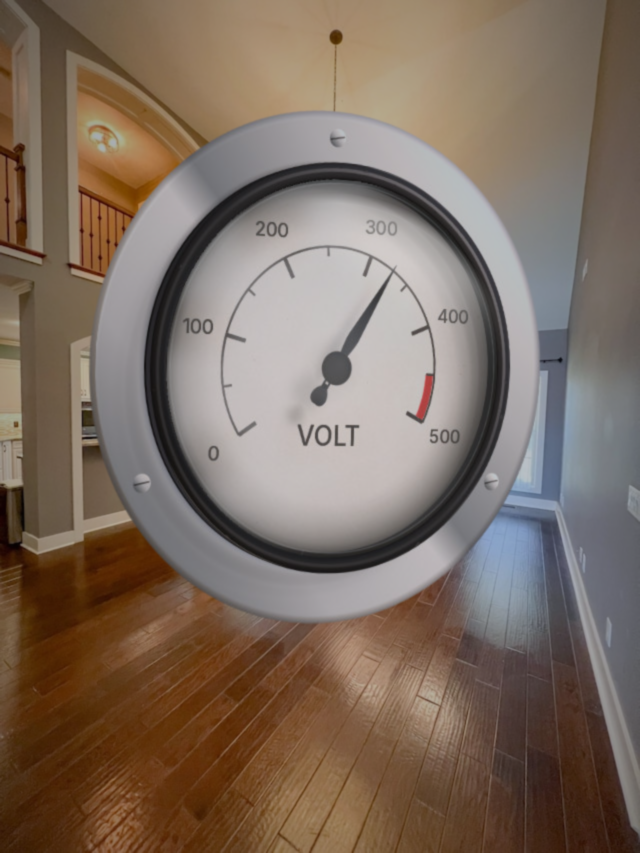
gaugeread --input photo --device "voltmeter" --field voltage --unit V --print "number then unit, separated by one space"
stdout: 325 V
